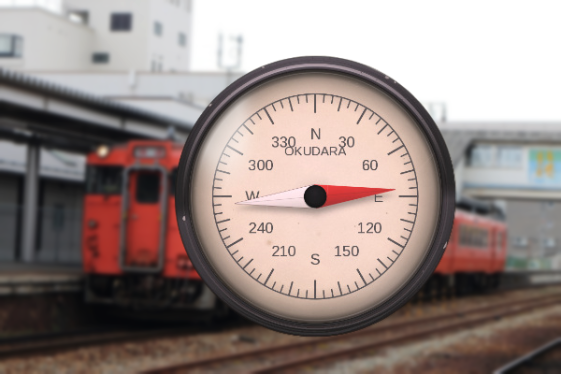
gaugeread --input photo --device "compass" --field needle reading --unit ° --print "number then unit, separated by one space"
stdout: 85 °
